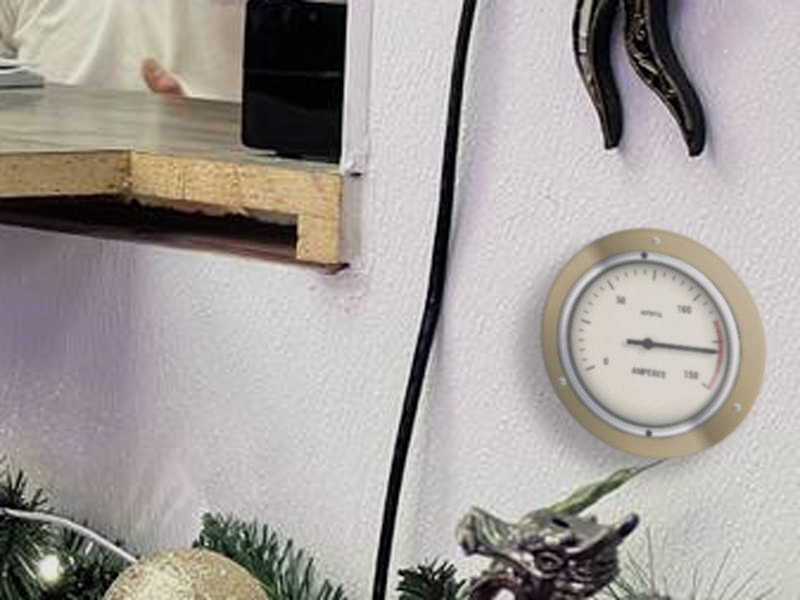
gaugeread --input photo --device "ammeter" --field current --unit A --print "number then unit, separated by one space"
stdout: 130 A
